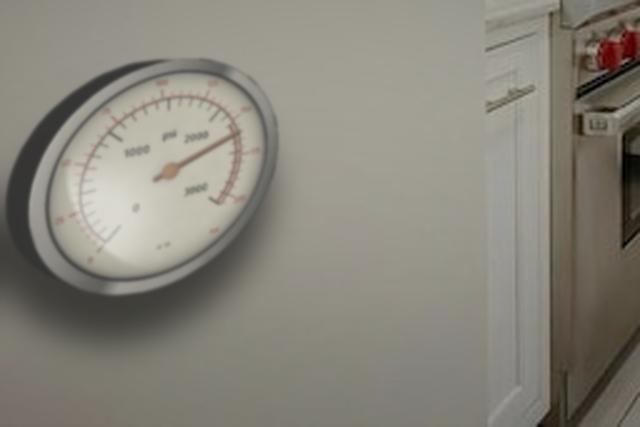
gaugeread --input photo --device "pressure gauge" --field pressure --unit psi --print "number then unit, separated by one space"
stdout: 2300 psi
